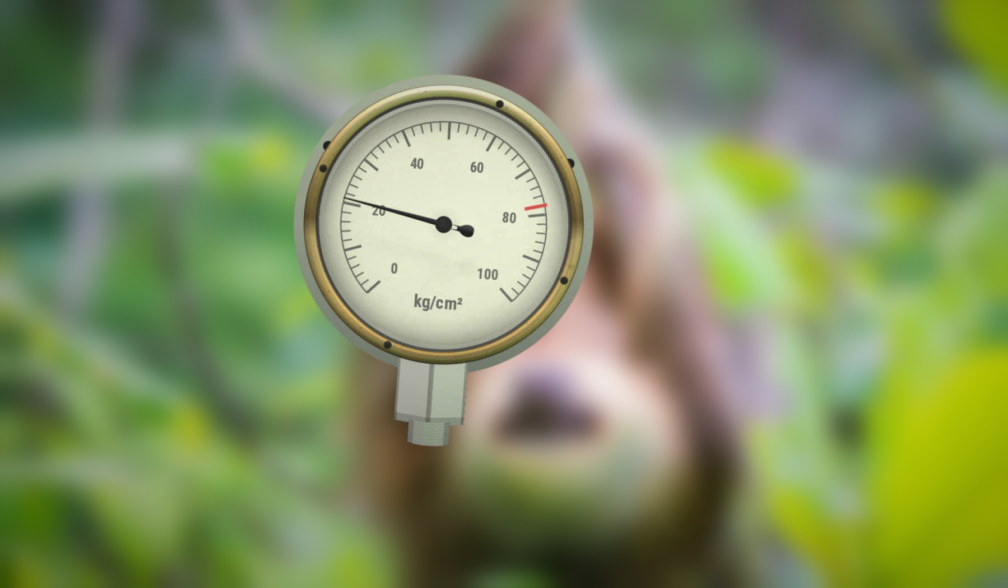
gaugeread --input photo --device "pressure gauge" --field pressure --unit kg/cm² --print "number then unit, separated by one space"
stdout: 21 kg/cm²
